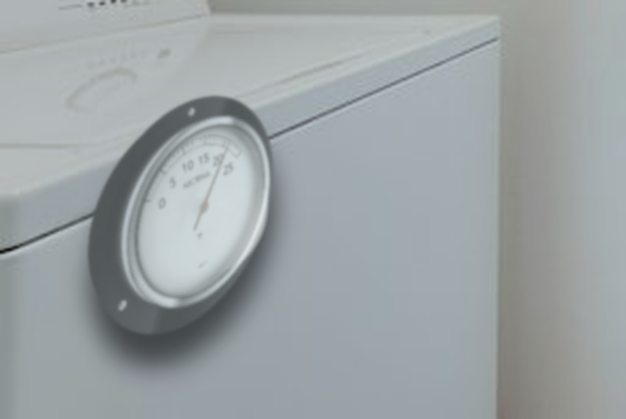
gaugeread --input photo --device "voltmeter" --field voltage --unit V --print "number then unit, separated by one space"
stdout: 20 V
